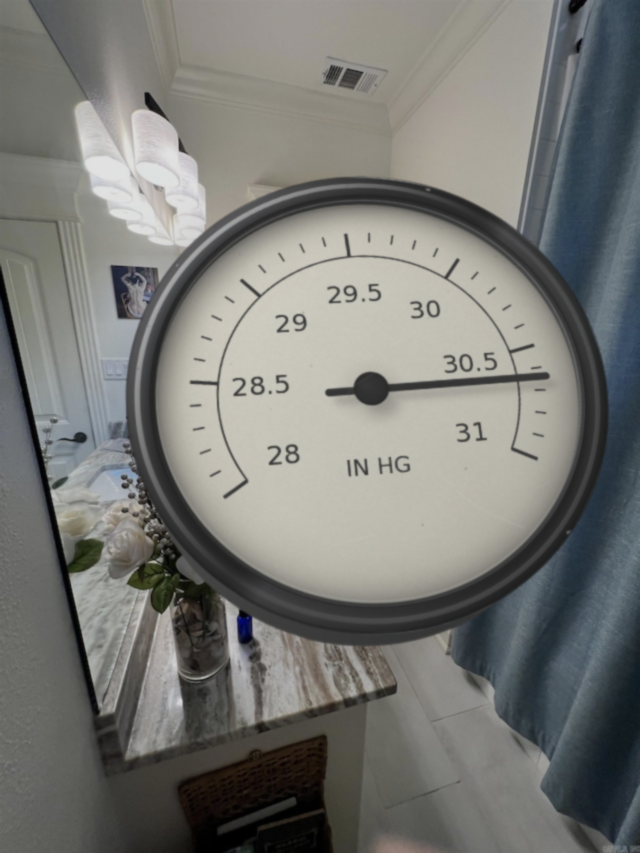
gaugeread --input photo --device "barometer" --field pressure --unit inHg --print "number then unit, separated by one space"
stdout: 30.65 inHg
